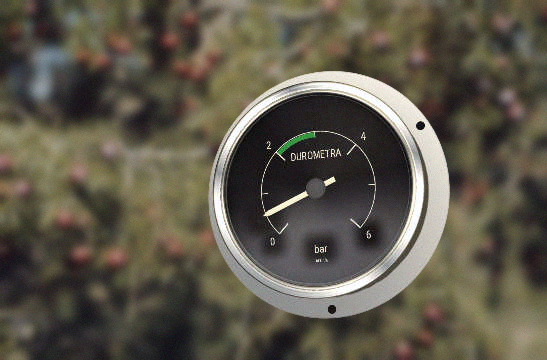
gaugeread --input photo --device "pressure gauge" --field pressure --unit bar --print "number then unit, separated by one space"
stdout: 0.5 bar
